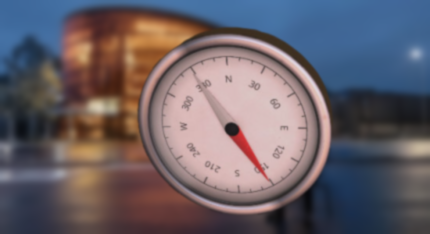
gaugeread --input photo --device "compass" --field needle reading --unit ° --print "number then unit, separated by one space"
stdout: 150 °
